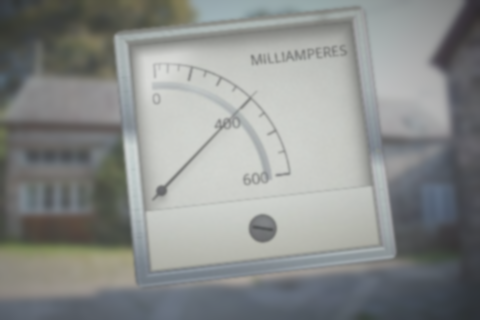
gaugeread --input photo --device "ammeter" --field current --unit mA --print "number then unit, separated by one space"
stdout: 400 mA
